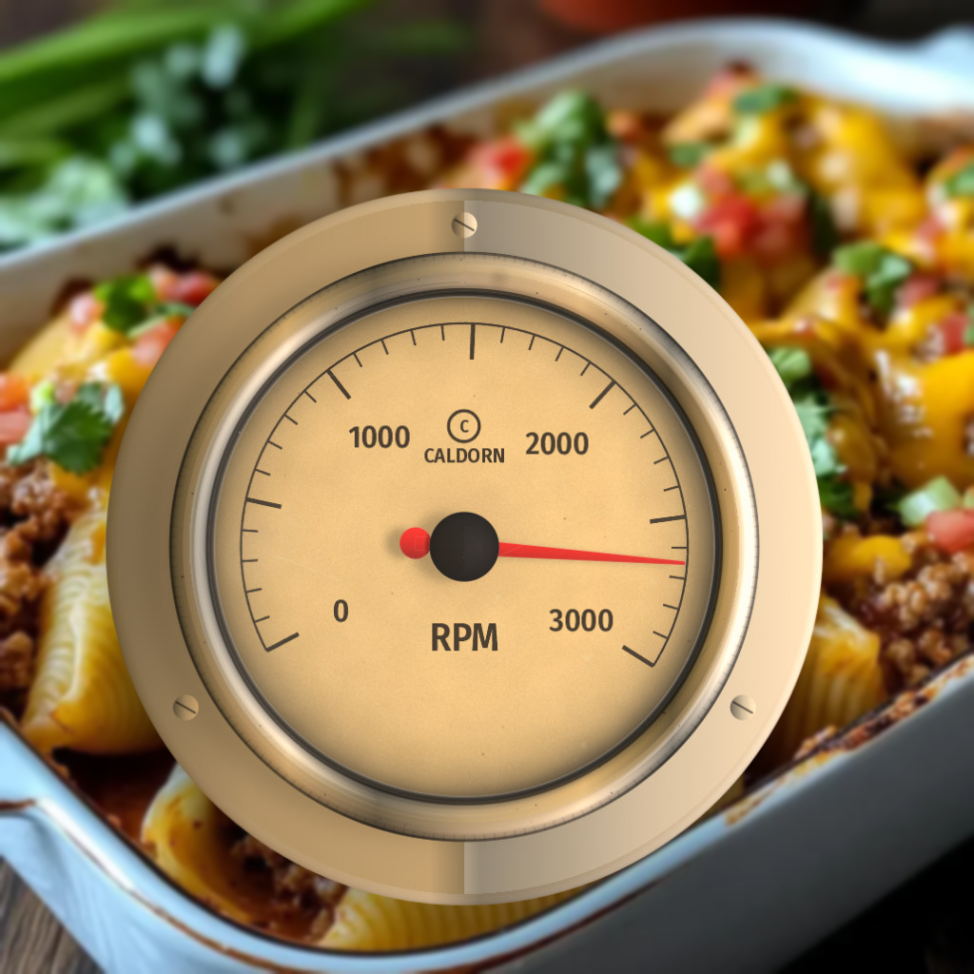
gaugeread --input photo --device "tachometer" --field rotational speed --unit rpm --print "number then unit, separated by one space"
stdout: 2650 rpm
